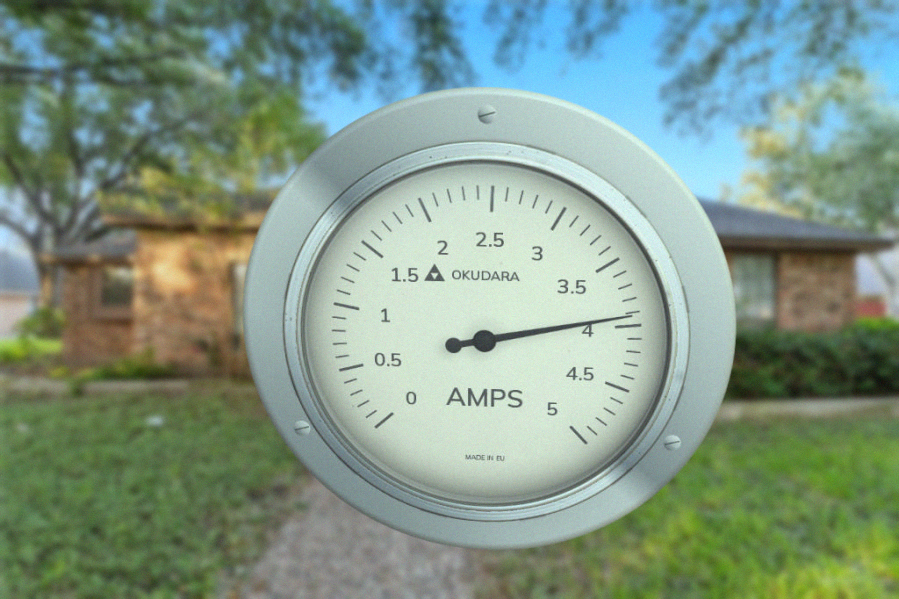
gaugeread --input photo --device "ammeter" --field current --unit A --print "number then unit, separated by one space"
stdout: 3.9 A
